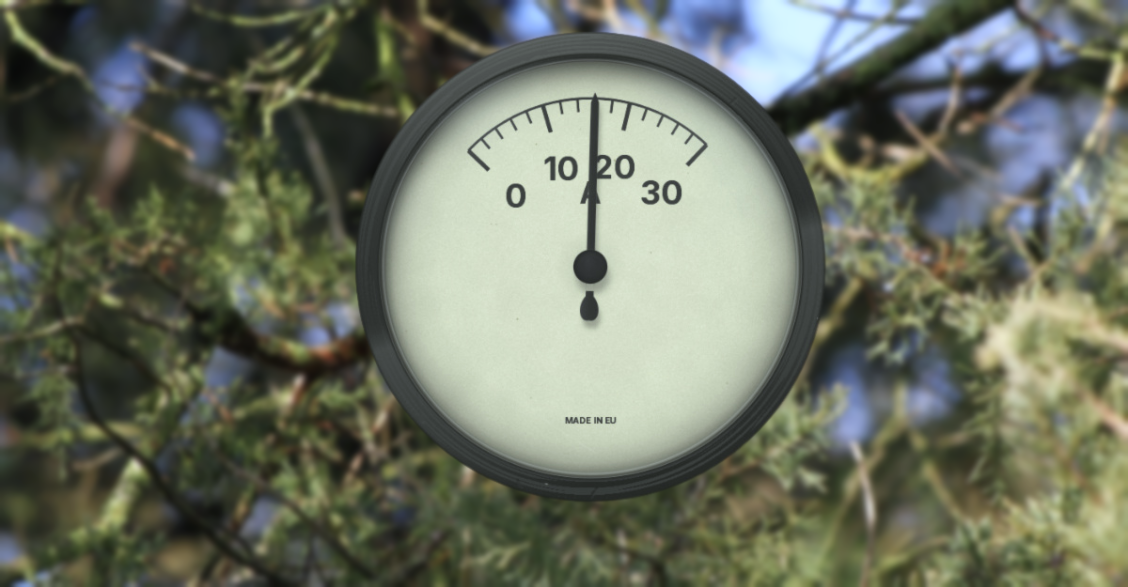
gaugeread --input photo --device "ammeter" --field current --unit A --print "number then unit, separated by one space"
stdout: 16 A
